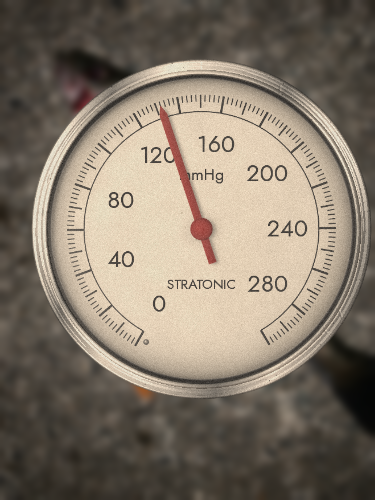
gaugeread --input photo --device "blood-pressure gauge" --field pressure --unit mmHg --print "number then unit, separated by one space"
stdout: 132 mmHg
